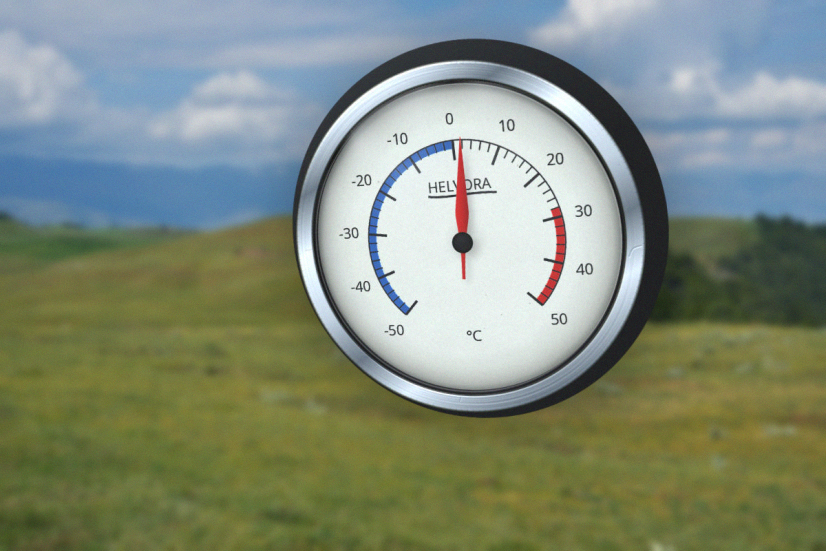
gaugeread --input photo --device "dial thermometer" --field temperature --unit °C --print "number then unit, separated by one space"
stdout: 2 °C
